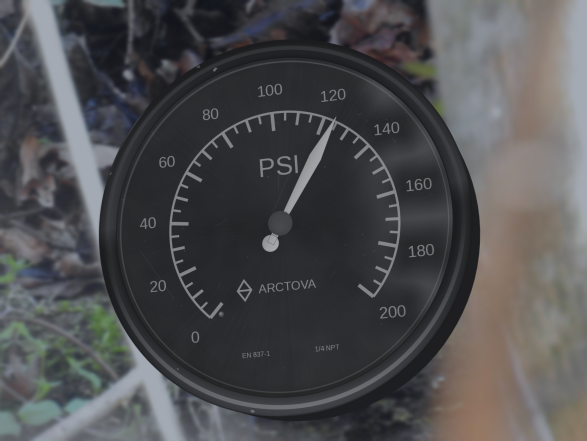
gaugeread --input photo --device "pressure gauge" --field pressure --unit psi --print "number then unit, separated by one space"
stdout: 125 psi
